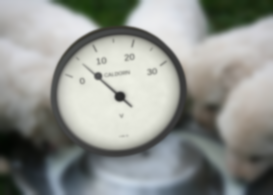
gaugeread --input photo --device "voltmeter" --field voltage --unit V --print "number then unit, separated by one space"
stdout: 5 V
